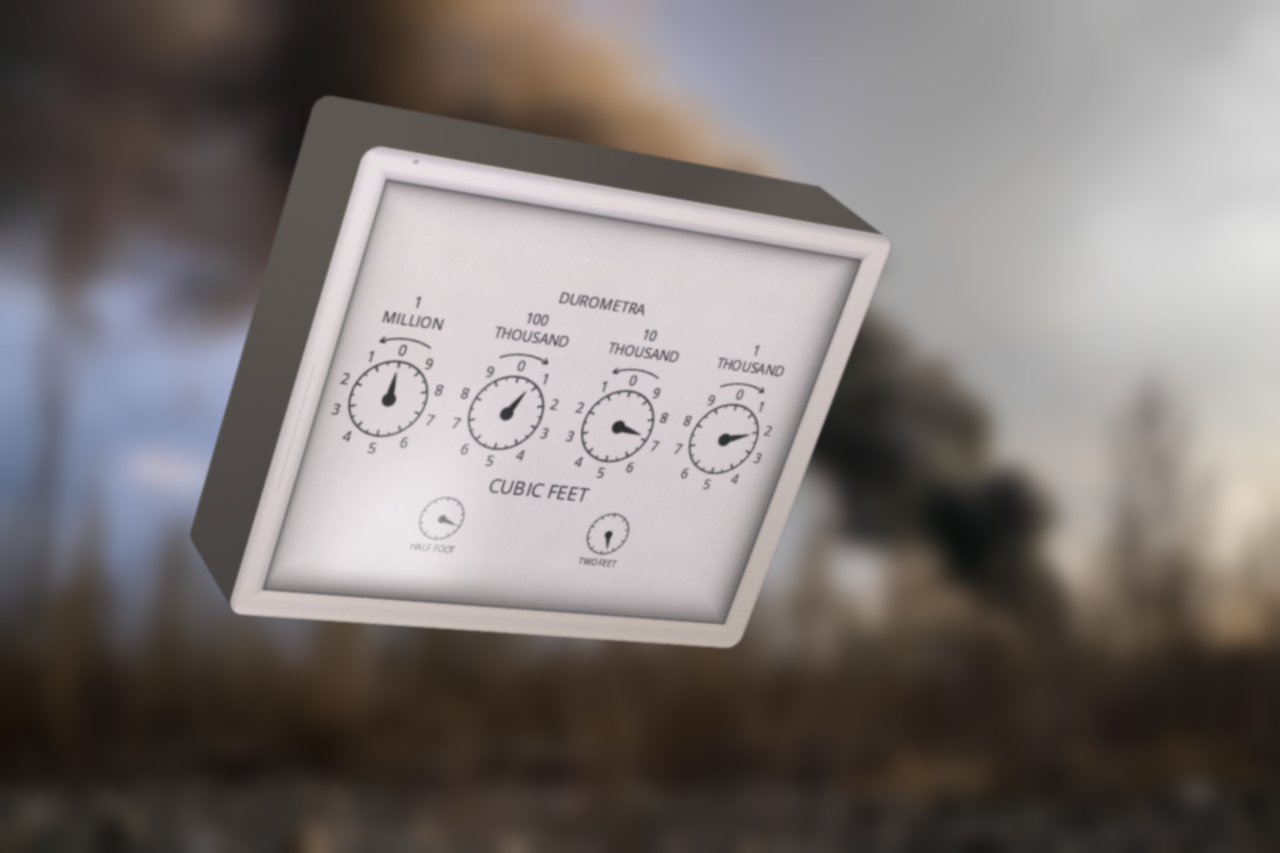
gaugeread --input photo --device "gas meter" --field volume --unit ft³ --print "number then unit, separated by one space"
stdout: 7200 ft³
